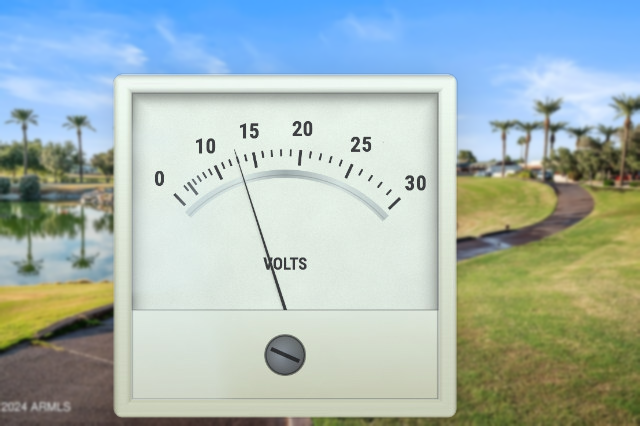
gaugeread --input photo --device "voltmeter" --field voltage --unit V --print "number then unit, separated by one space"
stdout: 13 V
